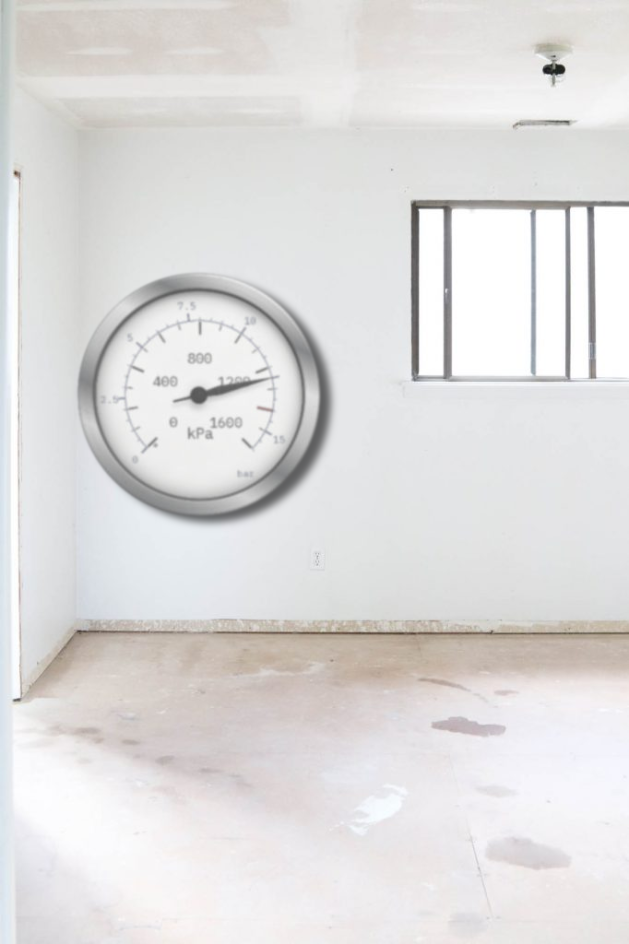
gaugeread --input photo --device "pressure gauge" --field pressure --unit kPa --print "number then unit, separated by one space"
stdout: 1250 kPa
